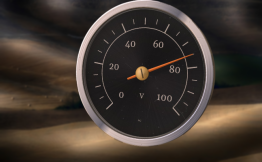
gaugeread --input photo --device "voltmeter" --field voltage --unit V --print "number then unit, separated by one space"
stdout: 75 V
